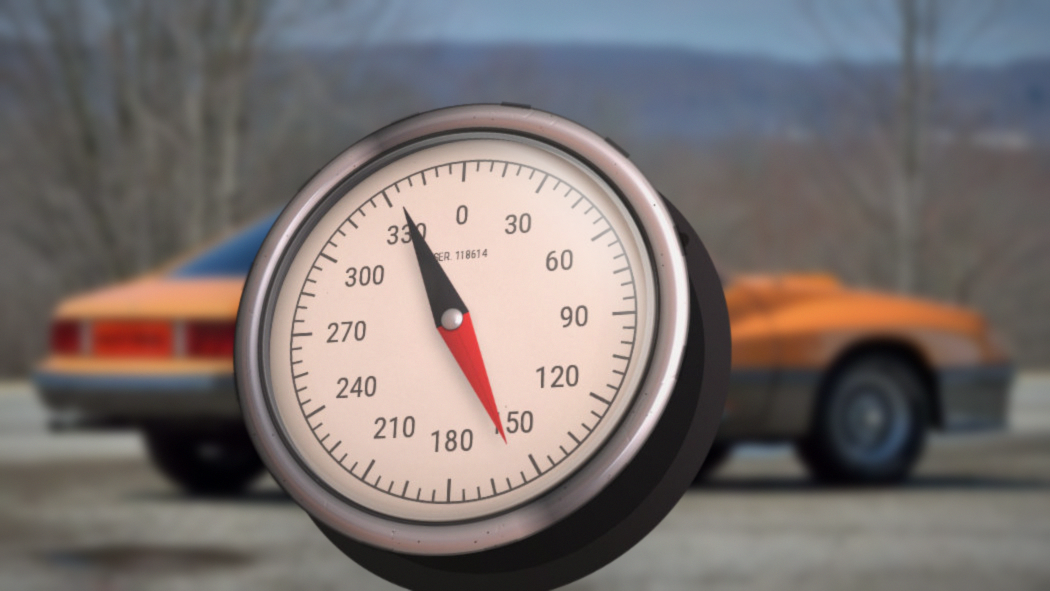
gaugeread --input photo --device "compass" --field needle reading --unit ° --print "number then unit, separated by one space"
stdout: 155 °
